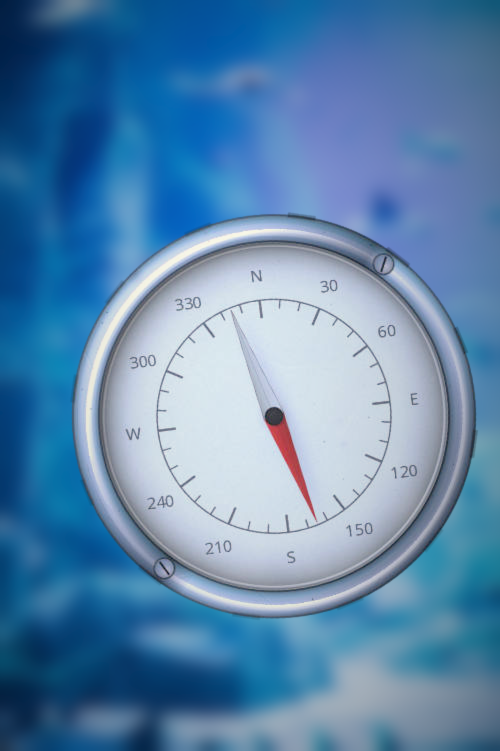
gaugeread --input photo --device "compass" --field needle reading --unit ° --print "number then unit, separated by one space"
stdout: 165 °
